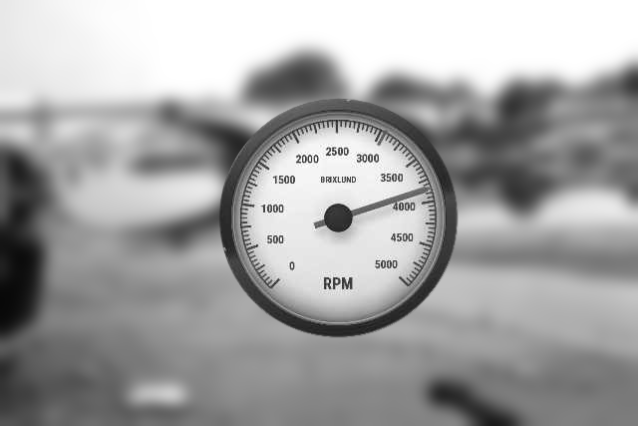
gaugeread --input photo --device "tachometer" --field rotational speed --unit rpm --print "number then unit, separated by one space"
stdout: 3850 rpm
